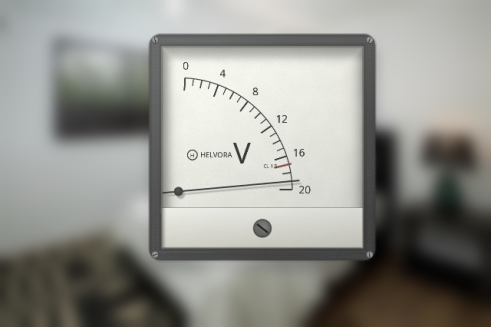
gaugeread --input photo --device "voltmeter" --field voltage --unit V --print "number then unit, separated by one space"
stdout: 19 V
